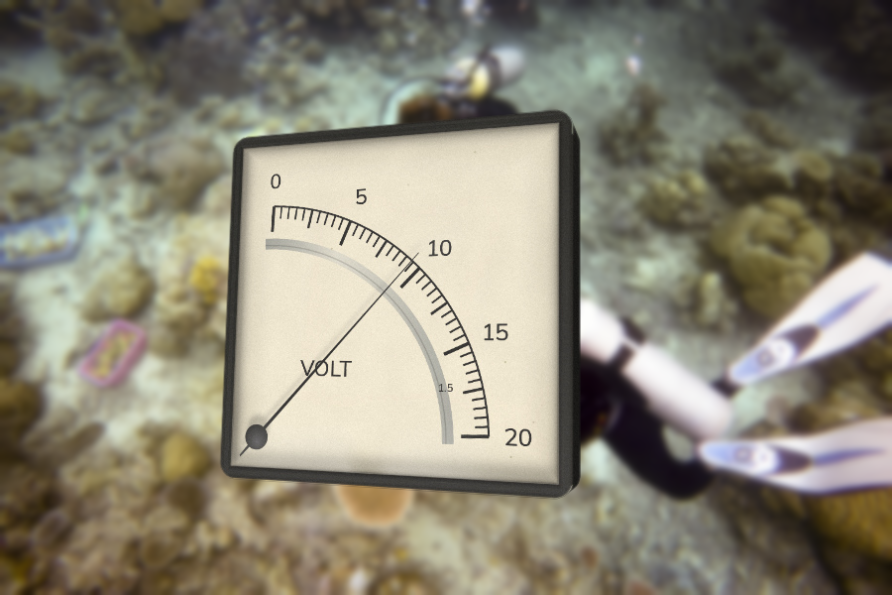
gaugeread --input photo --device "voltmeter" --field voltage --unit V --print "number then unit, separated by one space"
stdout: 9.5 V
